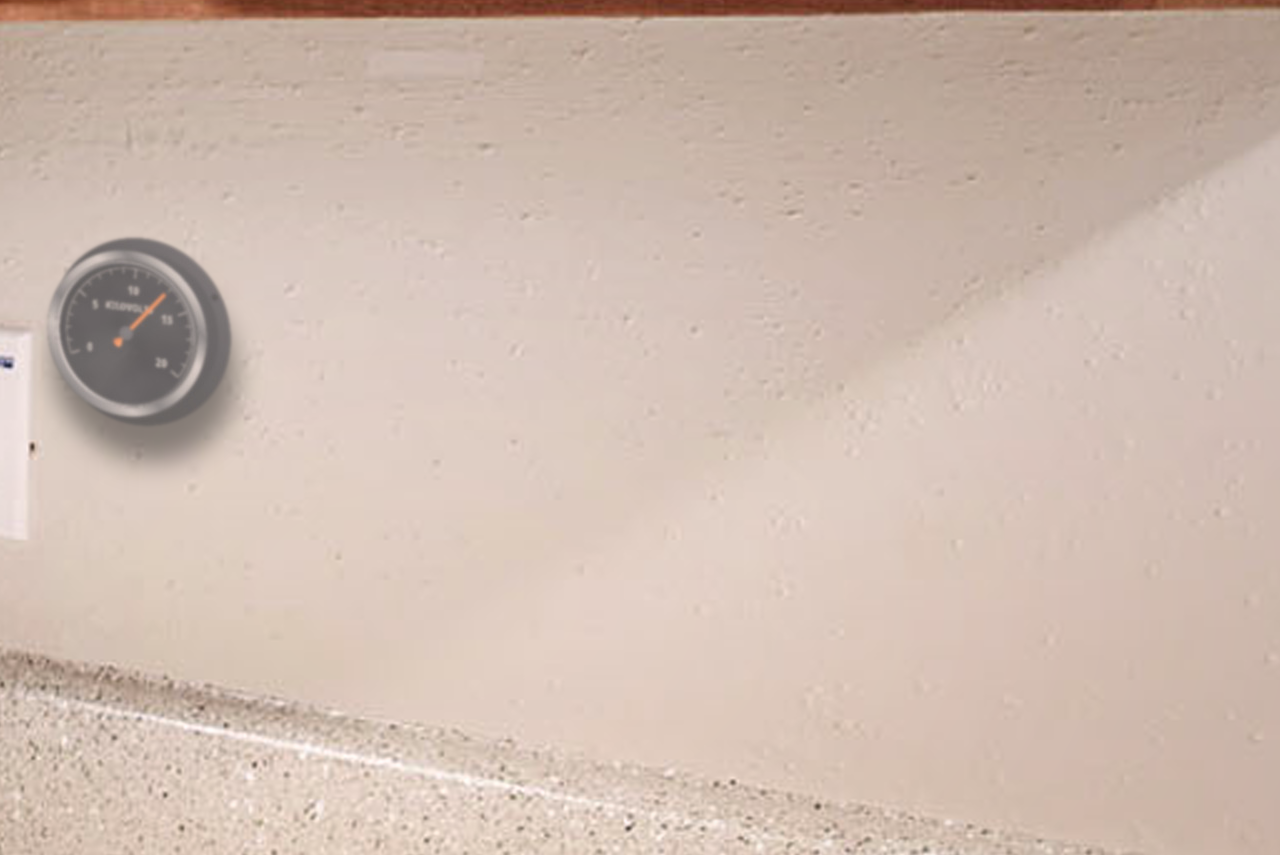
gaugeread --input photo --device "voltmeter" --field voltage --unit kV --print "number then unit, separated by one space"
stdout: 13 kV
